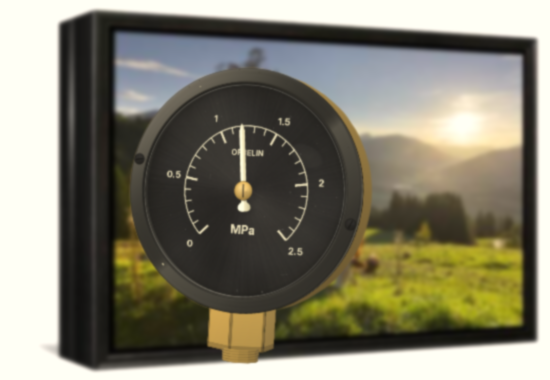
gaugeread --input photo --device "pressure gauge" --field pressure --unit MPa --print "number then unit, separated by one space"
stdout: 1.2 MPa
